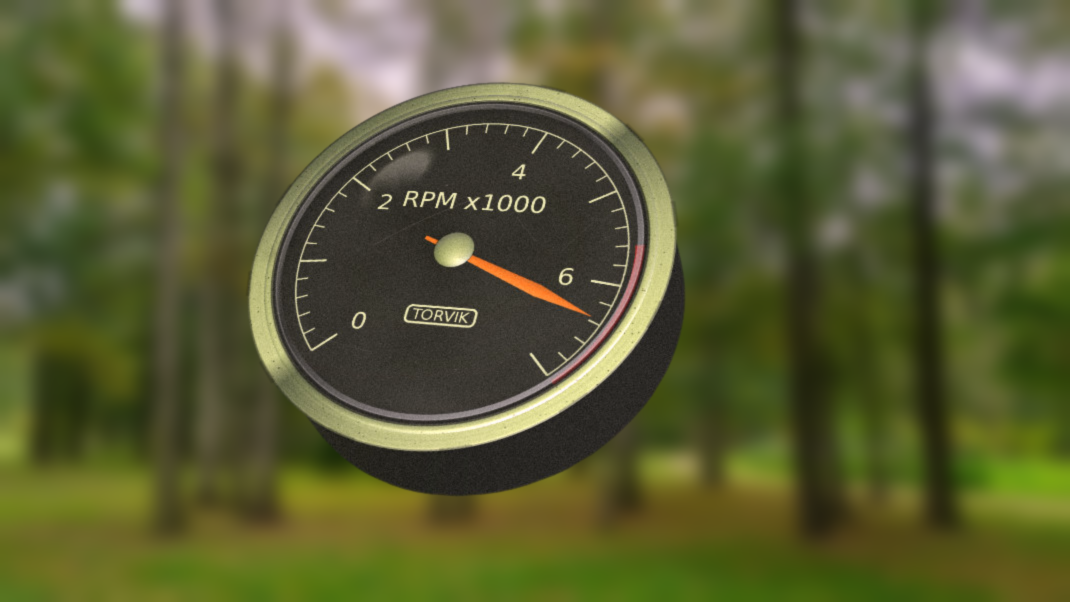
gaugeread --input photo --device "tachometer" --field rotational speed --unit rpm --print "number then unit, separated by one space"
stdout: 6400 rpm
